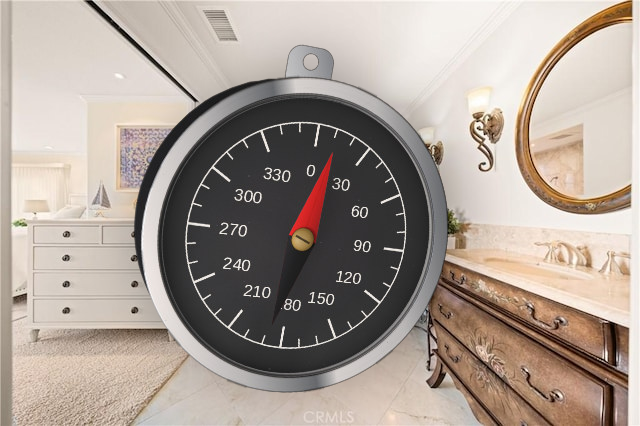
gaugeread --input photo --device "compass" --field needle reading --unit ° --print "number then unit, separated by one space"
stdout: 10 °
